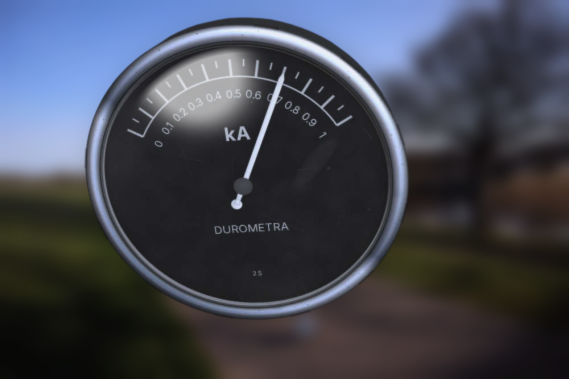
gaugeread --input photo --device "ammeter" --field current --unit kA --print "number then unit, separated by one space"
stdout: 0.7 kA
